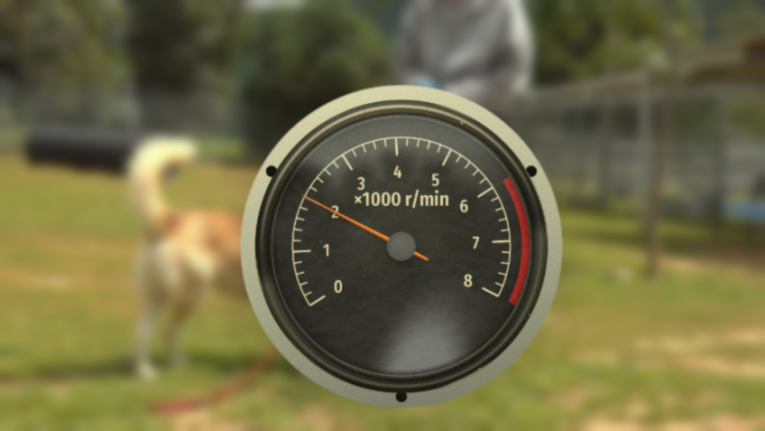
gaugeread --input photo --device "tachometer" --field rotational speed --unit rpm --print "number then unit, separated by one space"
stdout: 2000 rpm
